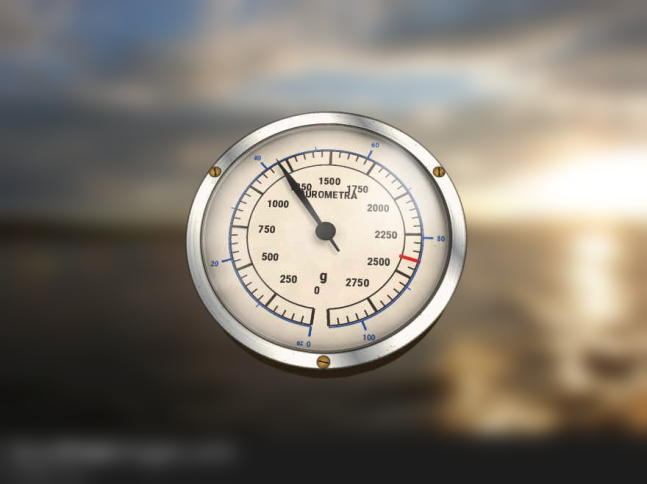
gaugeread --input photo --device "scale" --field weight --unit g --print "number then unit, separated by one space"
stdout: 1200 g
